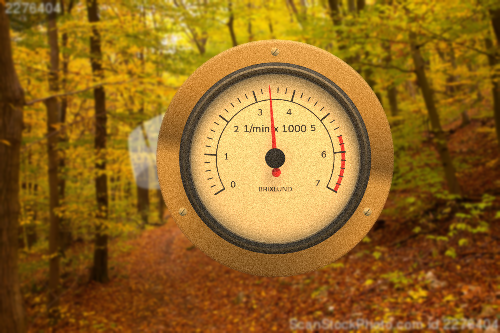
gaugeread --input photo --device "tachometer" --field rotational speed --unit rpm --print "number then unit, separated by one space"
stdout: 3400 rpm
